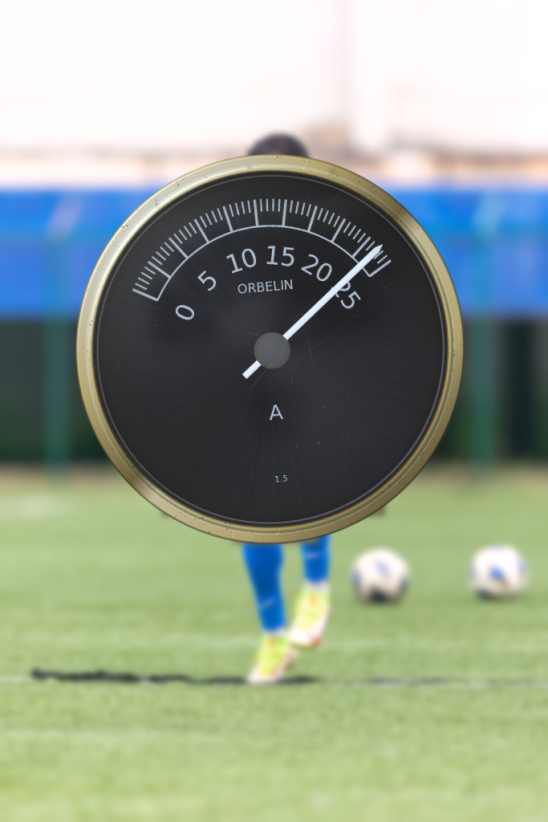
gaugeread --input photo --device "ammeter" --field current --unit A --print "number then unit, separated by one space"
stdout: 23.5 A
